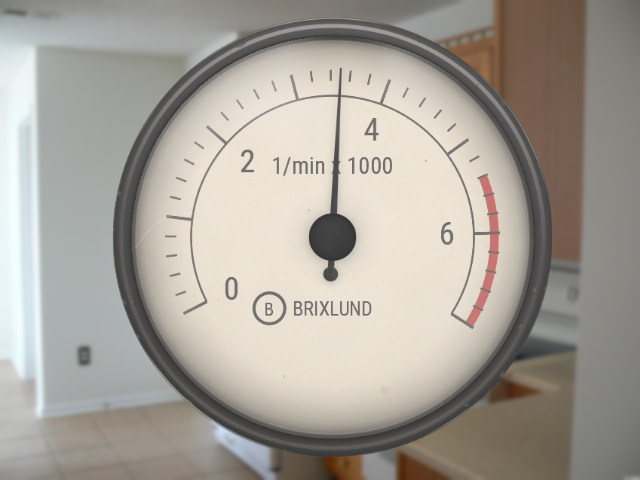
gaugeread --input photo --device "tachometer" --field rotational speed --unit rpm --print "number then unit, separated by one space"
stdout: 3500 rpm
